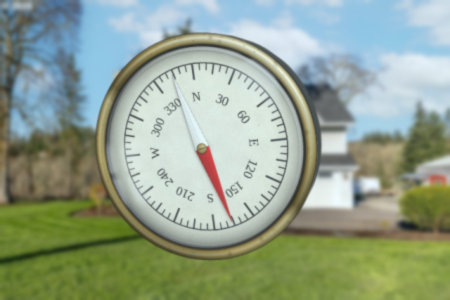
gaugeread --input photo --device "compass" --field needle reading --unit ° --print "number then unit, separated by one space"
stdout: 165 °
